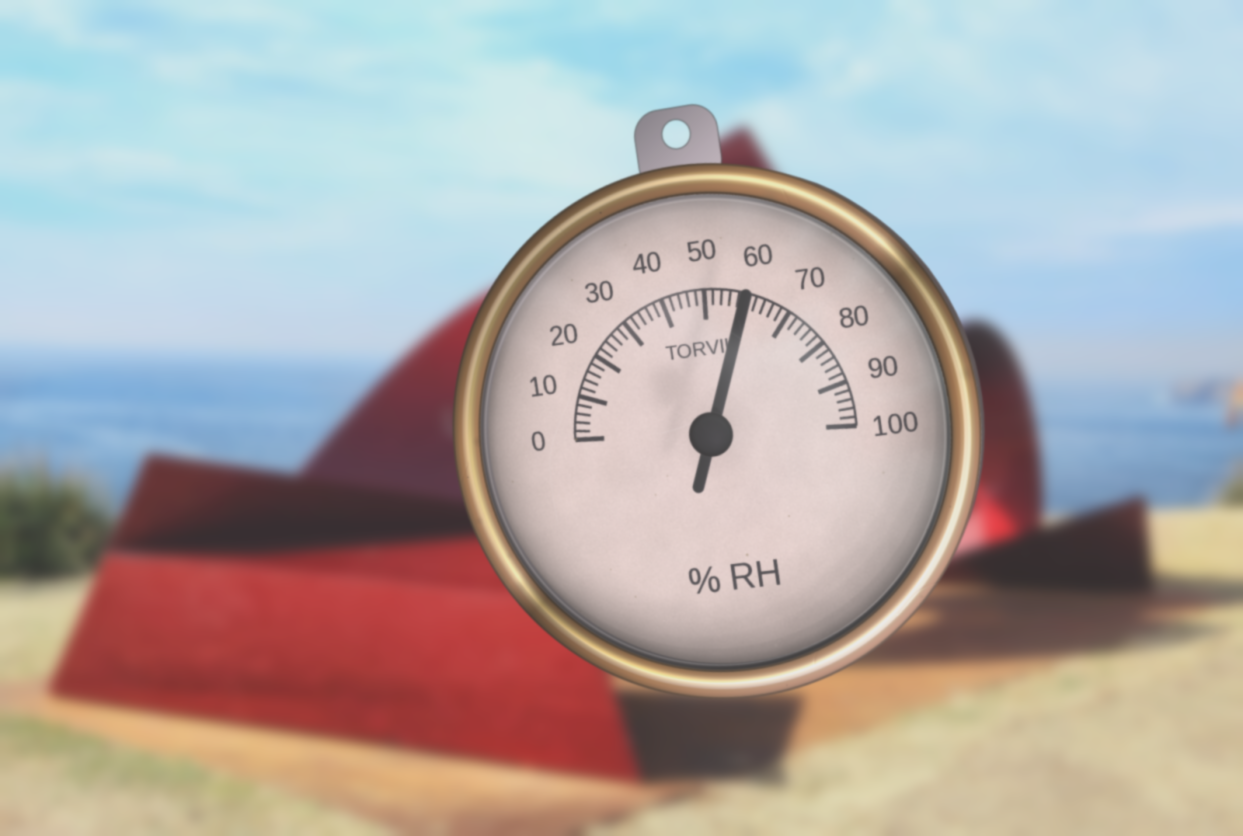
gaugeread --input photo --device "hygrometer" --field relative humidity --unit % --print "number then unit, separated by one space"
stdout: 60 %
